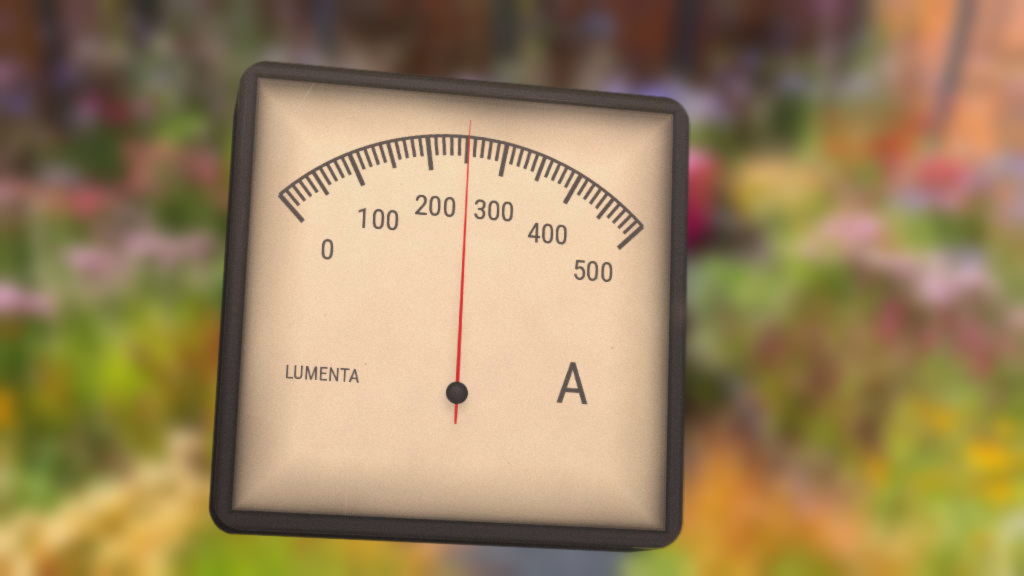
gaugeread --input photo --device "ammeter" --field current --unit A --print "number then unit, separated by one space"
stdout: 250 A
